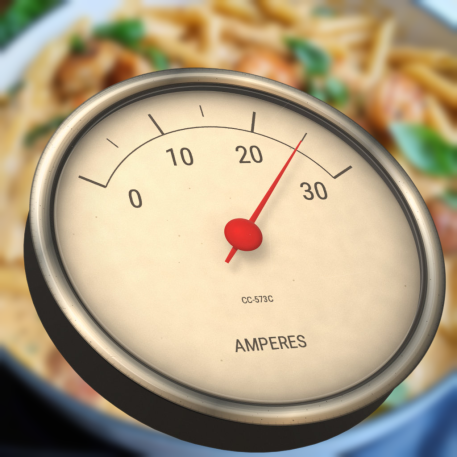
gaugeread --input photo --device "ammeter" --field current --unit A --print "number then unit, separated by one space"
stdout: 25 A
